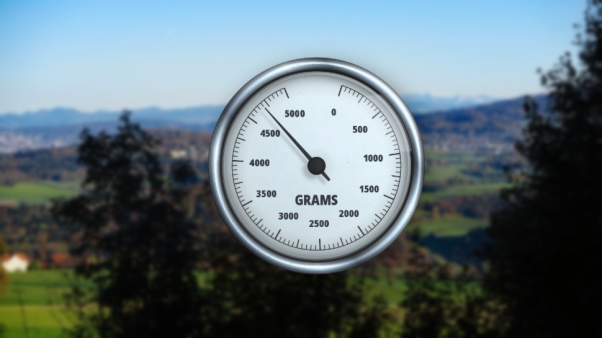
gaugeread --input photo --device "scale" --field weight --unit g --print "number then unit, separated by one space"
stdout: 4700 g
